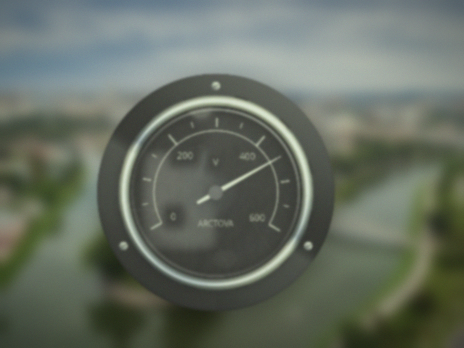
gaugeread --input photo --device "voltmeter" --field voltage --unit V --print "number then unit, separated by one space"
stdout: 450 V
